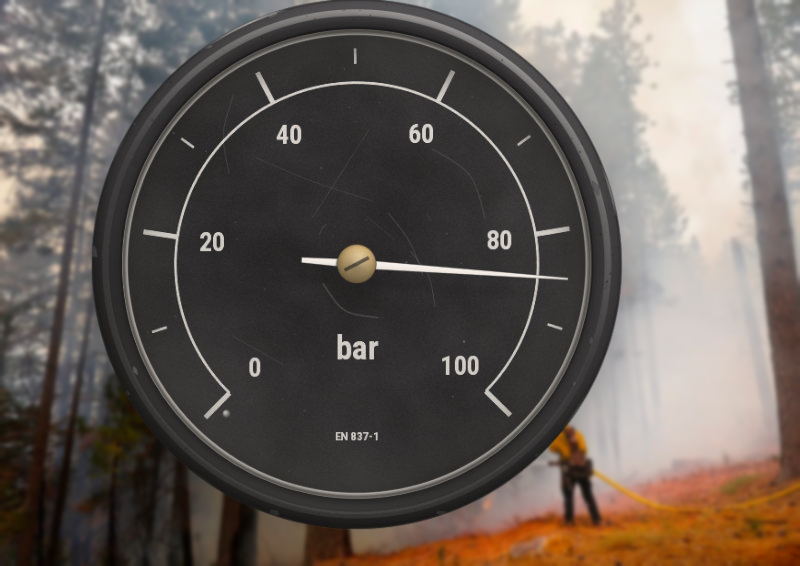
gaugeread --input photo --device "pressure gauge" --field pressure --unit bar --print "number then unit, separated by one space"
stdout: 85 bar
